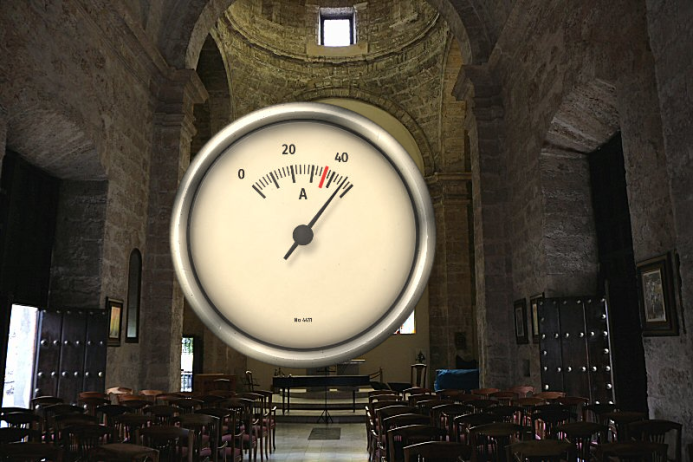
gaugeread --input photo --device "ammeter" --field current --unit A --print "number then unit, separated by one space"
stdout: 46 A
